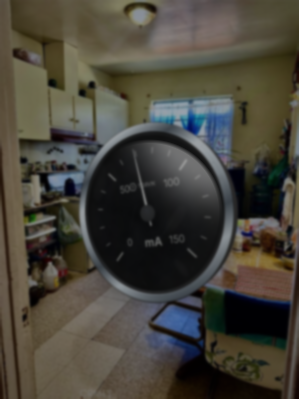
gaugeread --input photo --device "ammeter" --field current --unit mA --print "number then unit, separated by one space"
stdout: 70 mA
